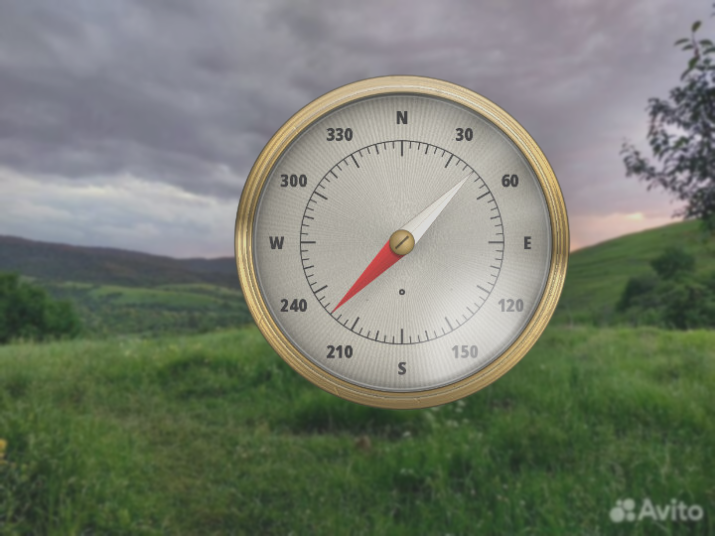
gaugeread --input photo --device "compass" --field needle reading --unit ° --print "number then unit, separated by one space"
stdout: 225 °
